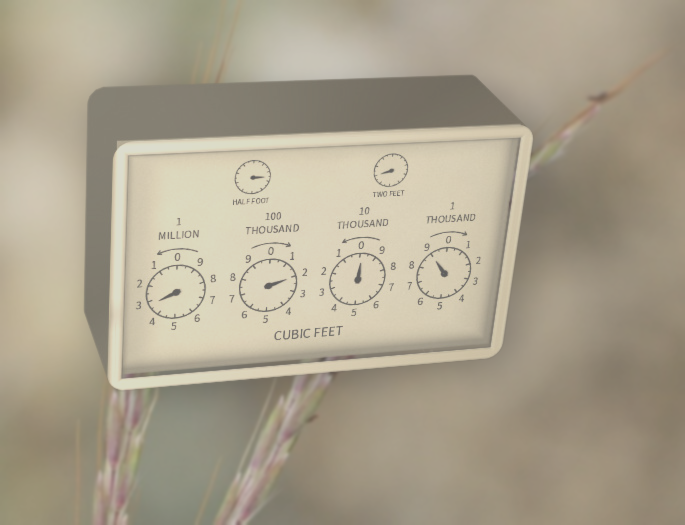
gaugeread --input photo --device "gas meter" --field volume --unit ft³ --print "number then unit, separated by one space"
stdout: 319900 ft³
